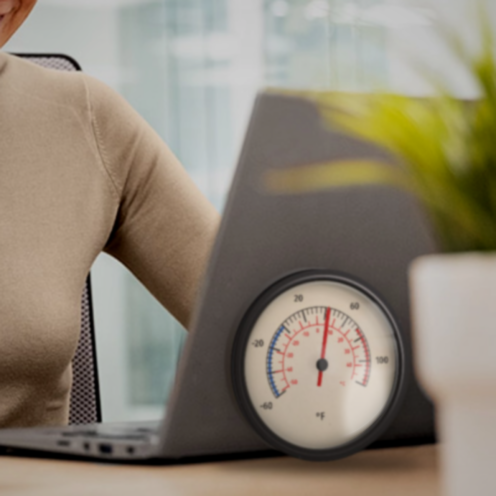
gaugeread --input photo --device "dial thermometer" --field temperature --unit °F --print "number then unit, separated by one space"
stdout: 40 °F
